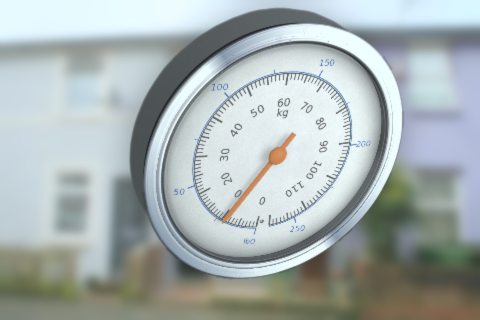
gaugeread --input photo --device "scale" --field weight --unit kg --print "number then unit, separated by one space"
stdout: 10 kg
